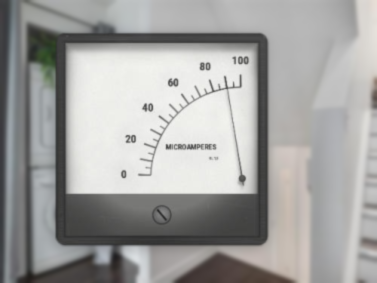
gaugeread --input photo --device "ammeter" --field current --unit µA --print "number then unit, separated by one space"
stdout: 90 µA
